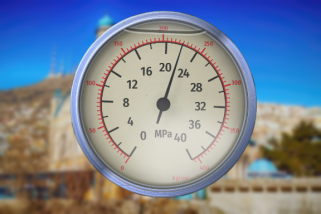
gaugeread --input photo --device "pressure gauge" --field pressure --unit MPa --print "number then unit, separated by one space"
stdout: 22 MPa
